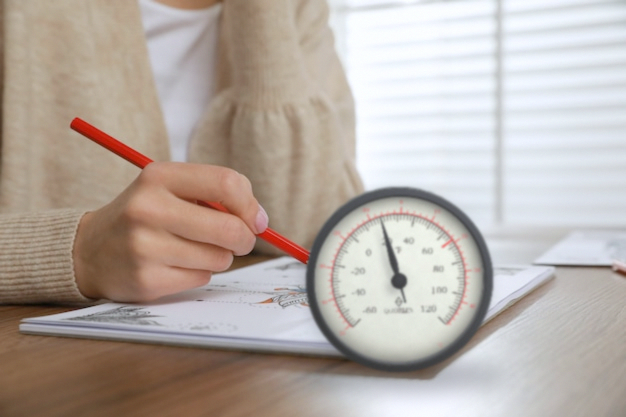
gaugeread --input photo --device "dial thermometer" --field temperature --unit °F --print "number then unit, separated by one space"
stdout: 20 °F
